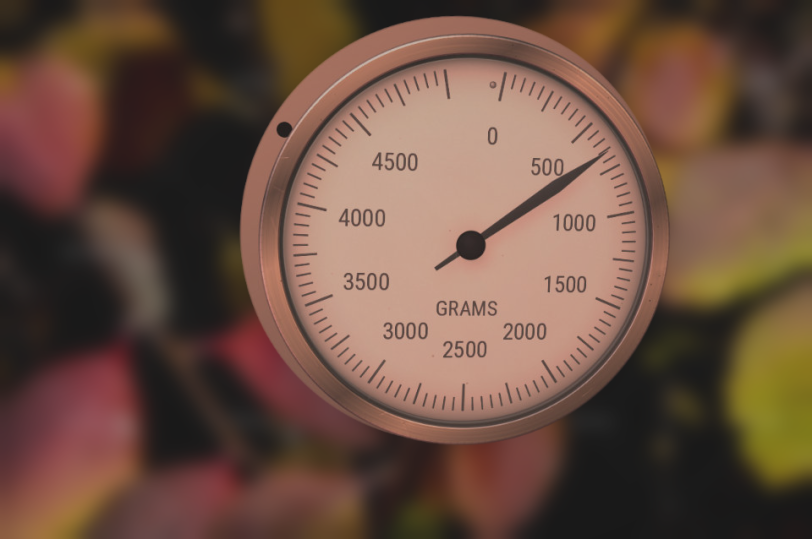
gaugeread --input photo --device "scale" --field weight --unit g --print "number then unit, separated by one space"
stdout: 650 g
